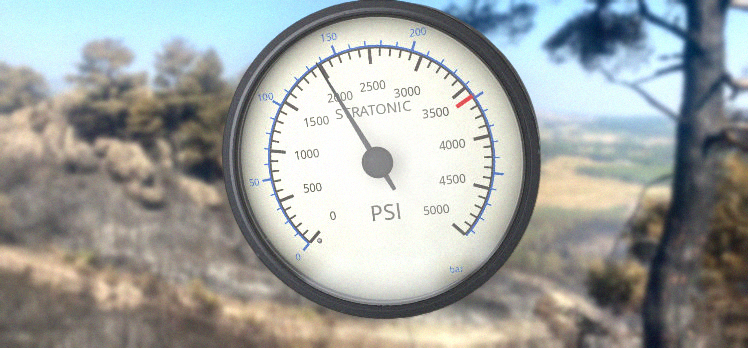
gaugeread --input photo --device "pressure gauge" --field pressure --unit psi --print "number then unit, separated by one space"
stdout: 2000 psi
